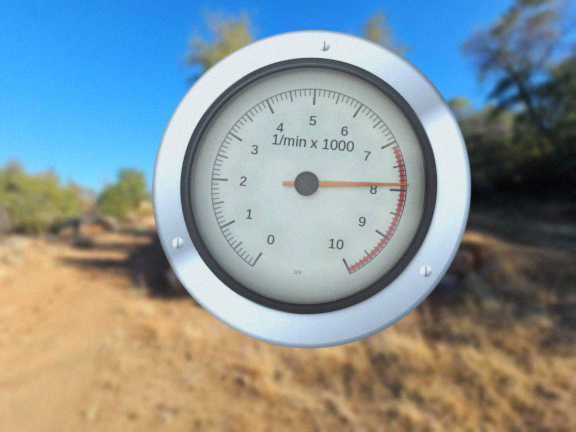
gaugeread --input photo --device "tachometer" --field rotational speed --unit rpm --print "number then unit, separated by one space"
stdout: 7900 rpm
